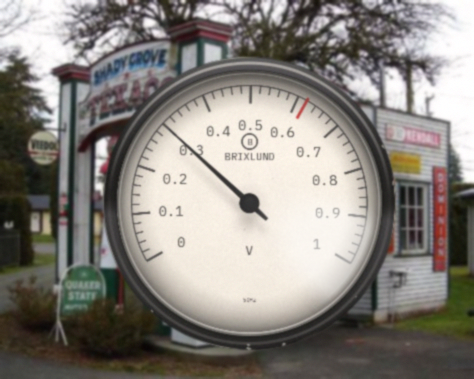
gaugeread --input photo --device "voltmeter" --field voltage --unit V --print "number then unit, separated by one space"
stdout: 0.3 V
